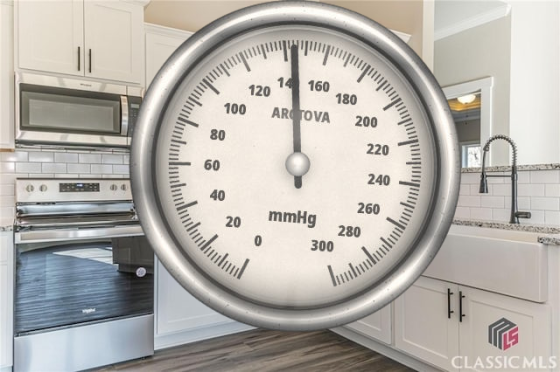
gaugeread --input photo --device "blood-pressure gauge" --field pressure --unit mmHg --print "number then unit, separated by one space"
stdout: 144 mmHg
